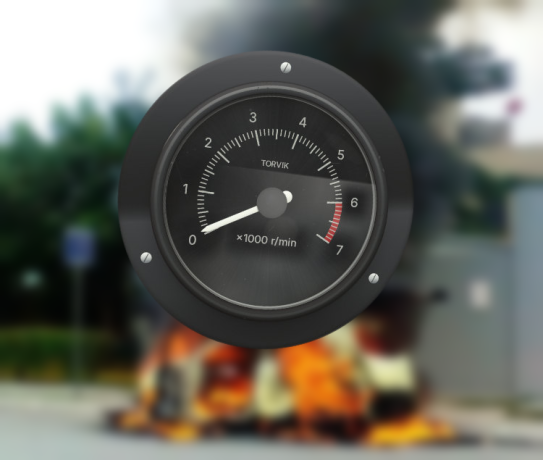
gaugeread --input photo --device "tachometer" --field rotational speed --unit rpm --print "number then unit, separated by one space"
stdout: 100 rpm
